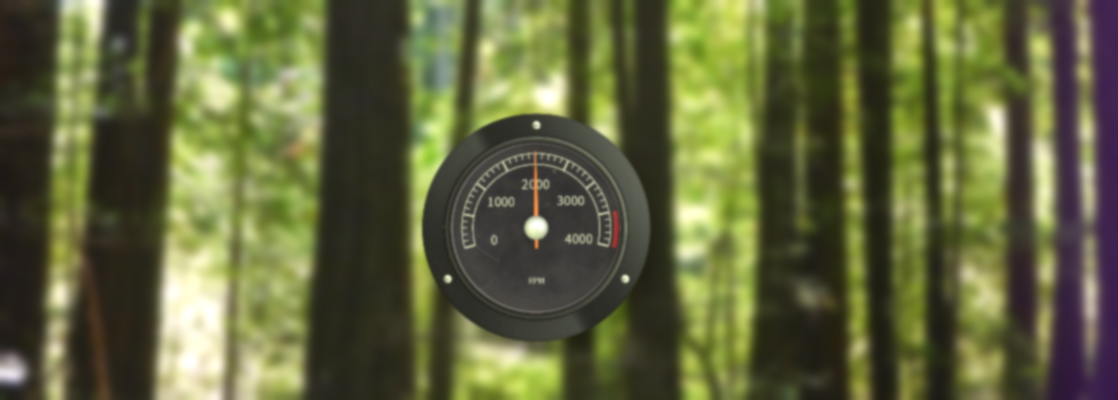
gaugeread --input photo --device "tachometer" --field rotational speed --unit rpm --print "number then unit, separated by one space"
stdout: 2000 rpm
